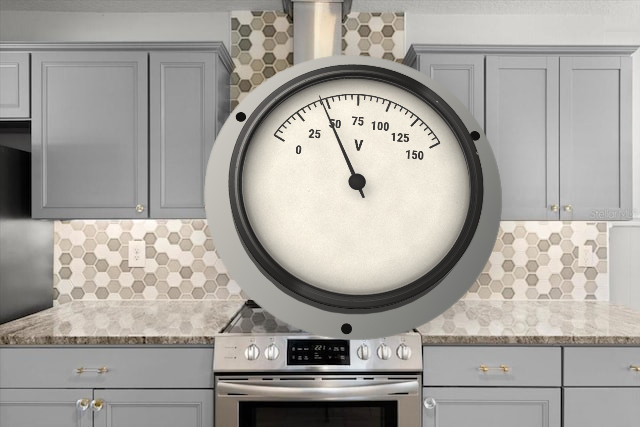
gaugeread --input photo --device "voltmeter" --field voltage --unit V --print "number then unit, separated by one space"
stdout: 45 V
